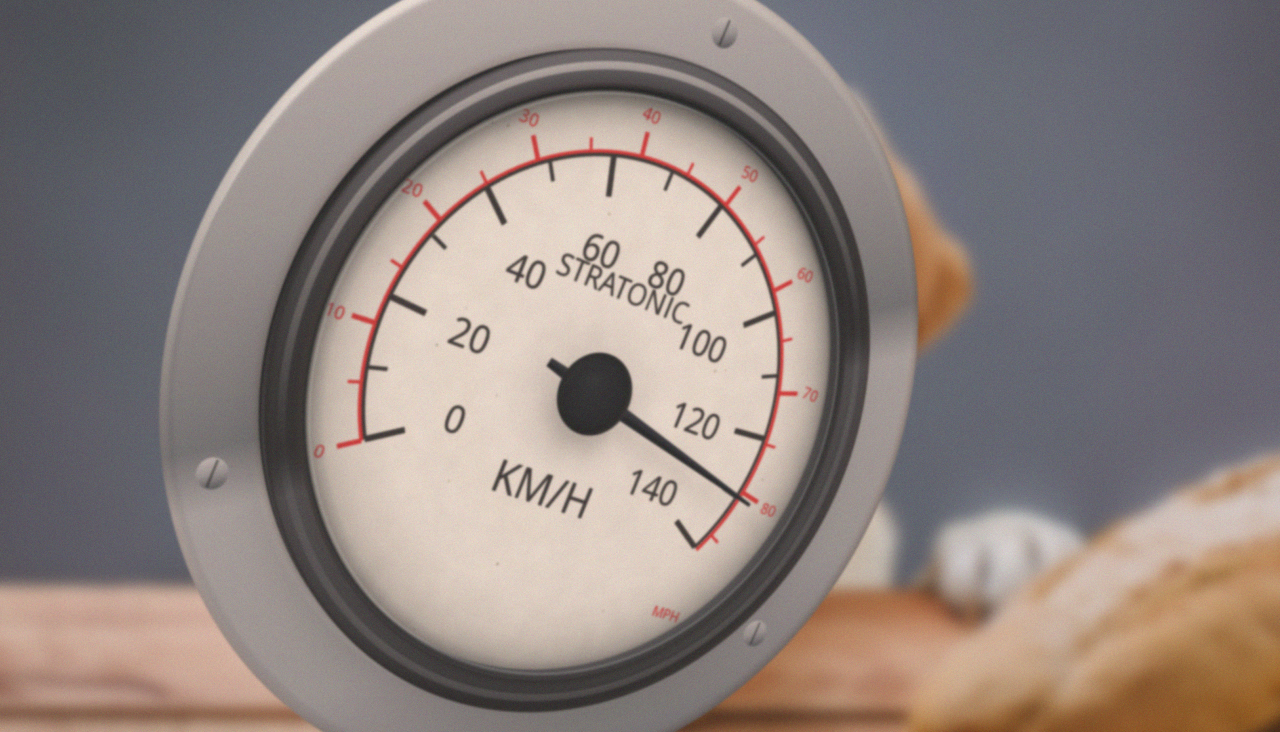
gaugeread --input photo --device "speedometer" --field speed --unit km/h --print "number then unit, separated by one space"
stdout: 130 km/h
